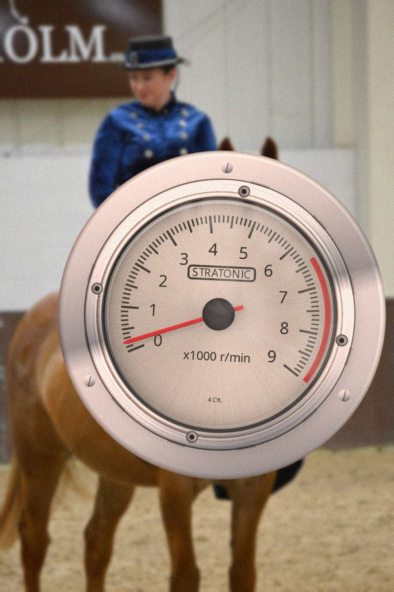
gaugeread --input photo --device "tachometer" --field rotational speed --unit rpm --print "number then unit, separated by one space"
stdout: 200 rpm
